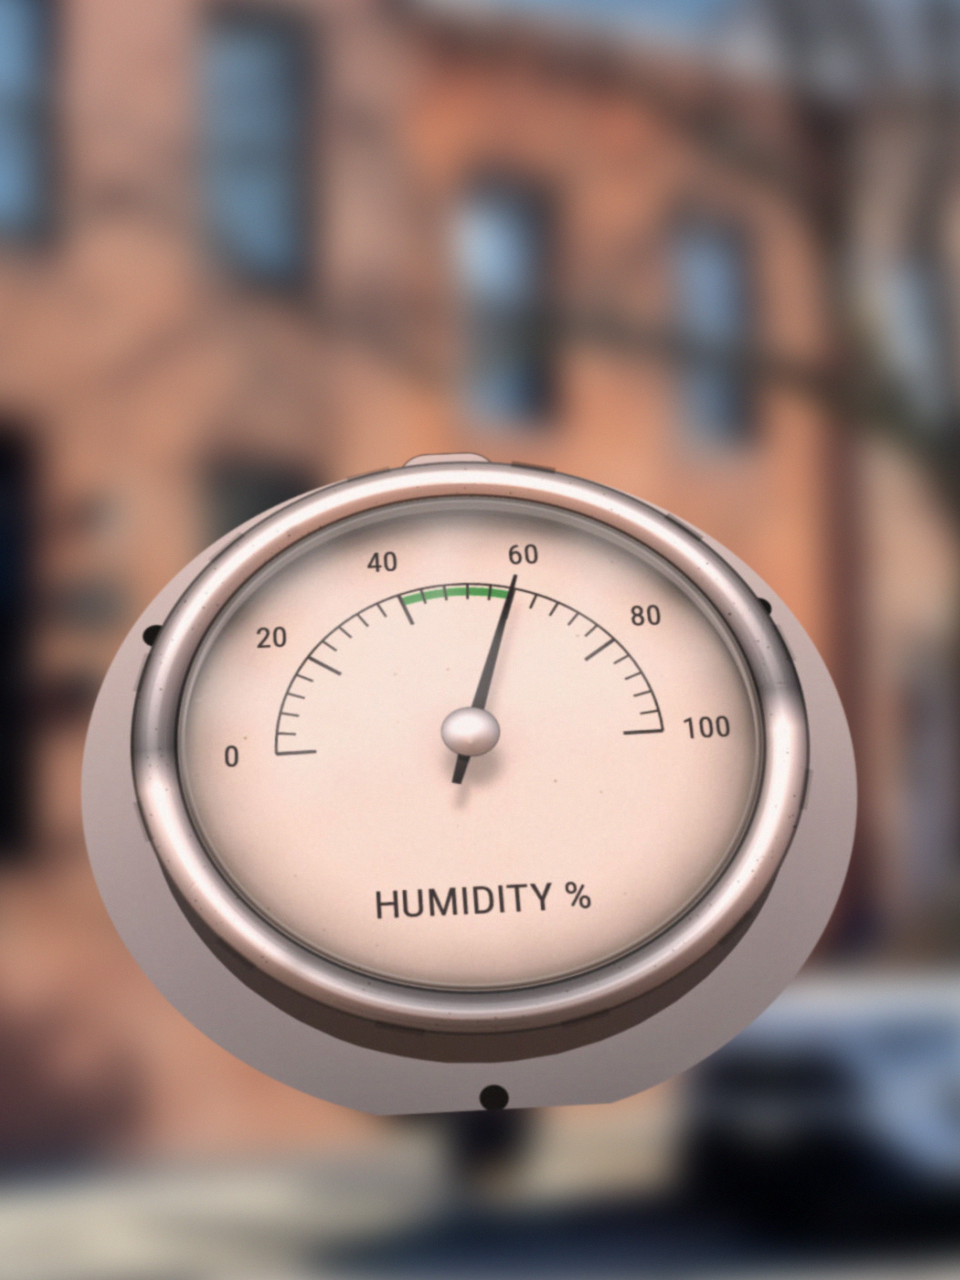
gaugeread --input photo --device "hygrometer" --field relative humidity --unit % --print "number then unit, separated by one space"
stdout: 60 %
